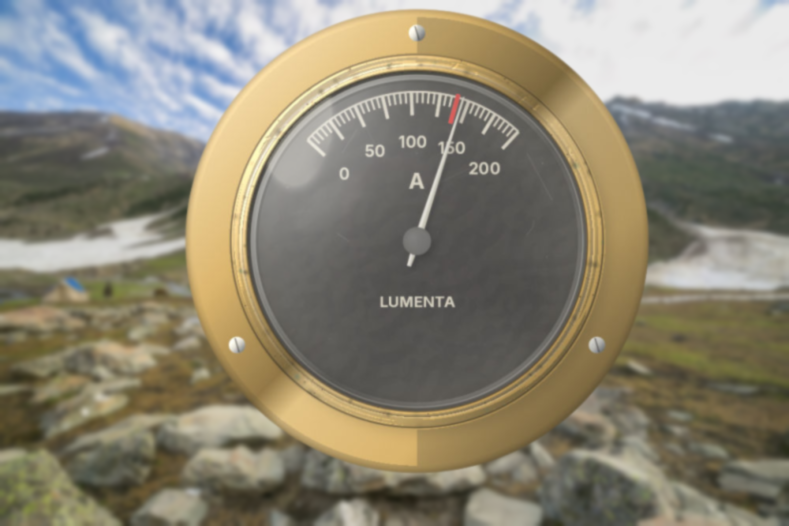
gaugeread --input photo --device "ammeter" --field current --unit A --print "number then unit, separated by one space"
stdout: 145 A
